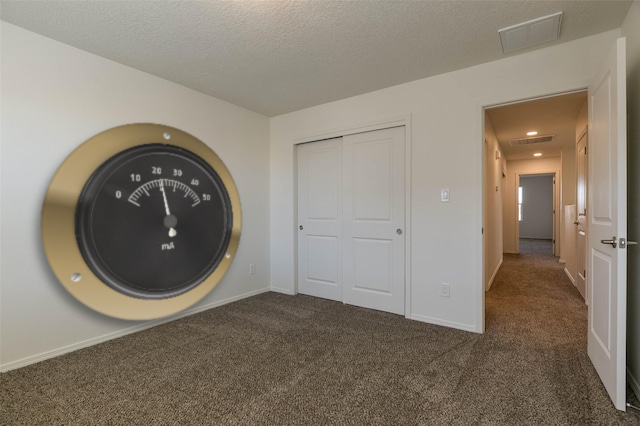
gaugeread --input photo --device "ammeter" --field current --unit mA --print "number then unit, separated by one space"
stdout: 20 mA
